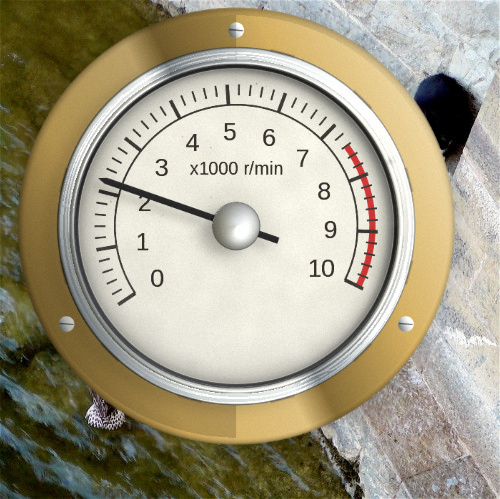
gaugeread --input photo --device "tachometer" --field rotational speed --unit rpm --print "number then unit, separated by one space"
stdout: 2200 rpm
